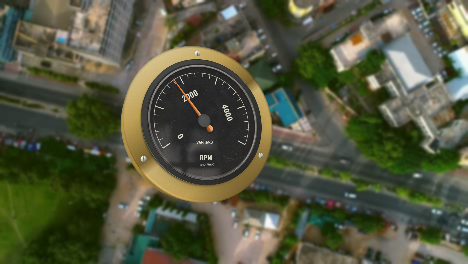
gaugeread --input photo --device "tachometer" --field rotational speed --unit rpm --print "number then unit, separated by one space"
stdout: 1800 rpm
